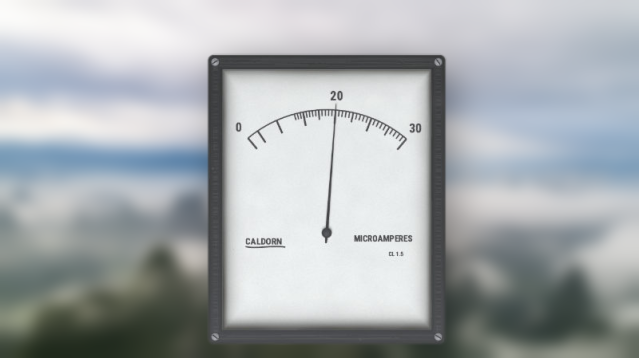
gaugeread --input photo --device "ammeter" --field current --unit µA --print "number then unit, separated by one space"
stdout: 20 µA
